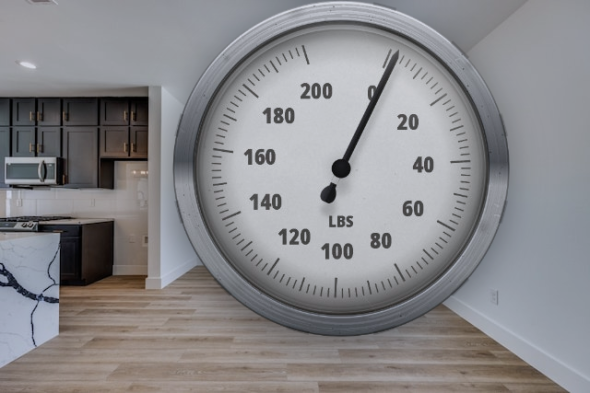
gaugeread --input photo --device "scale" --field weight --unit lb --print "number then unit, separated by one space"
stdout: 2 lb
